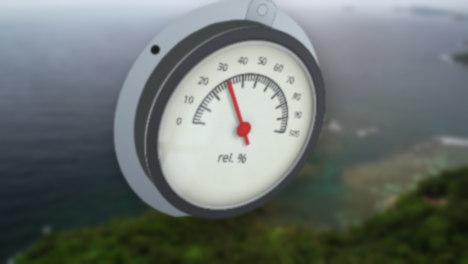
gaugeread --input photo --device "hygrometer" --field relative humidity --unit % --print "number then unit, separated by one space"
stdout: 30 %
